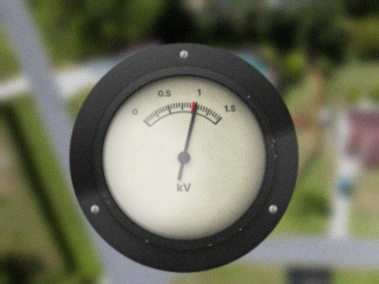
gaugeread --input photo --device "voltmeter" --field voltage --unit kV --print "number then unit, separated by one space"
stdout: 1 kV
